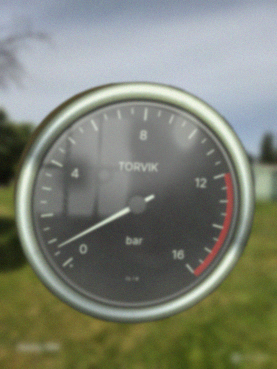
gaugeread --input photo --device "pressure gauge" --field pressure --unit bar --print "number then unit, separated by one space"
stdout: 0.75 bar
